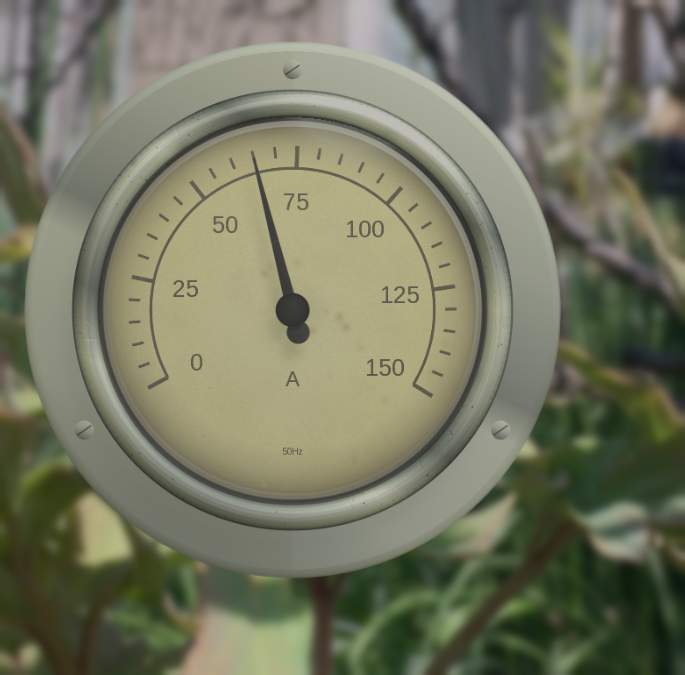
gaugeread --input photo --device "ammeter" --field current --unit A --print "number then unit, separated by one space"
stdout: 65 A
